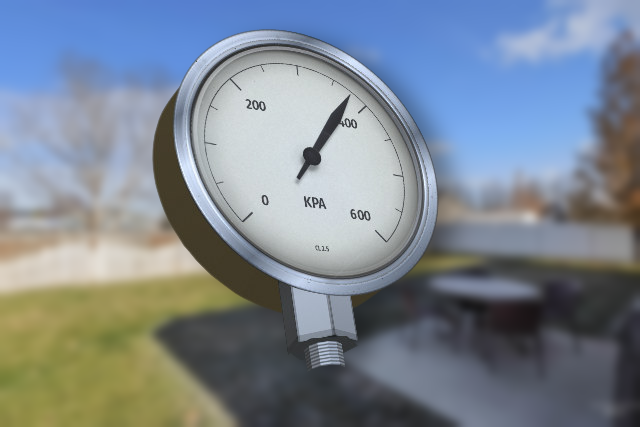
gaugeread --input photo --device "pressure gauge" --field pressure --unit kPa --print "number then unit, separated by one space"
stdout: 375 kPa
